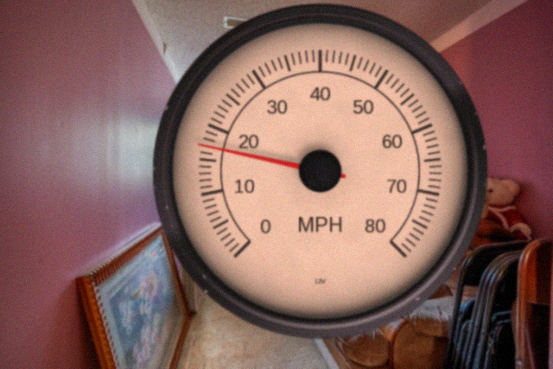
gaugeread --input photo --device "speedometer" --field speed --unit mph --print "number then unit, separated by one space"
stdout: 17 mph
